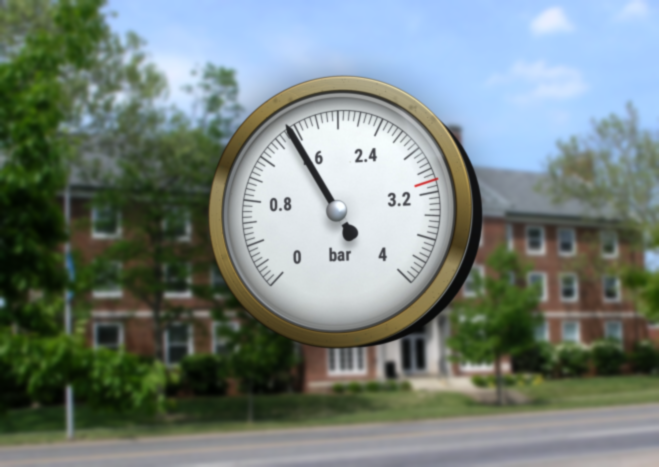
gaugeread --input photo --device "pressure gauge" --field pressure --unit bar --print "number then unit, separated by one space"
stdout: 1.55 bar
